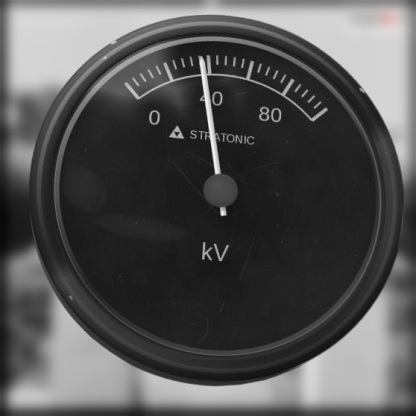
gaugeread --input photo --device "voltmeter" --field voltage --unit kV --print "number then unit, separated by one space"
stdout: 36 kV
